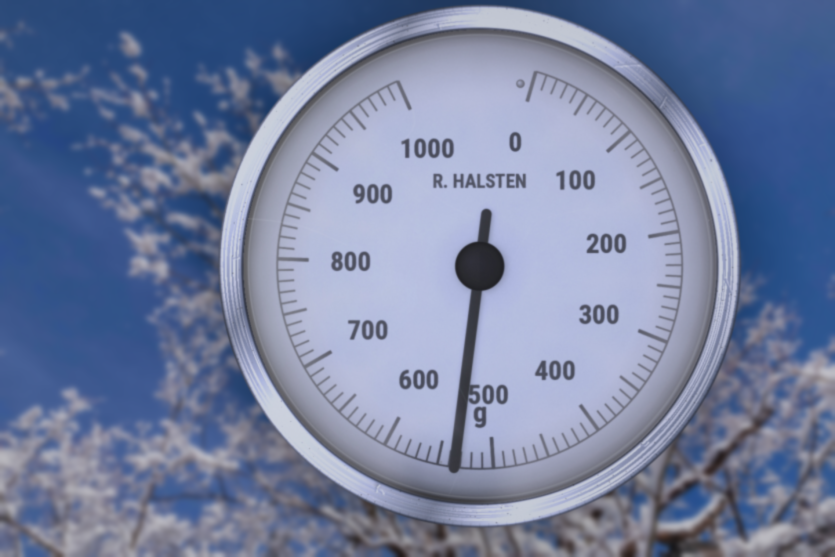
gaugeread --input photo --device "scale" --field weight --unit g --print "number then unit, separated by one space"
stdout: 535 g
